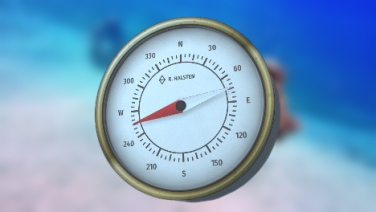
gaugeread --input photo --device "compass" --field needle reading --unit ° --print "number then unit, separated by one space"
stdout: 255 °
